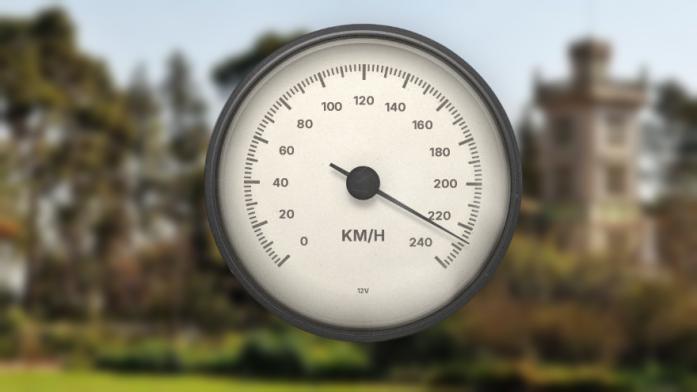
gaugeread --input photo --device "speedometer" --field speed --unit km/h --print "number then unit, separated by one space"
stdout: 226 km/h
